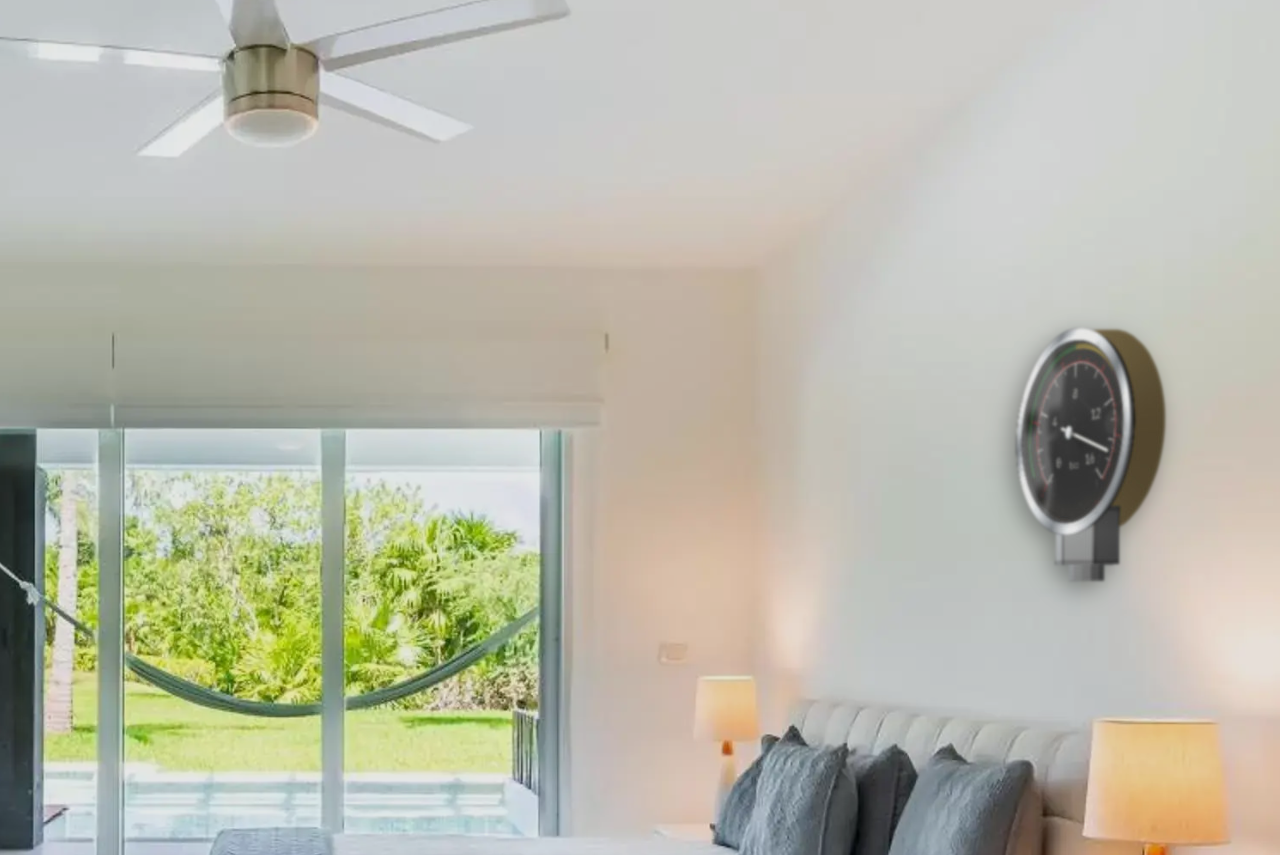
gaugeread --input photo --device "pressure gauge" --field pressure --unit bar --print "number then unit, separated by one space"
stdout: 14.5 bar
